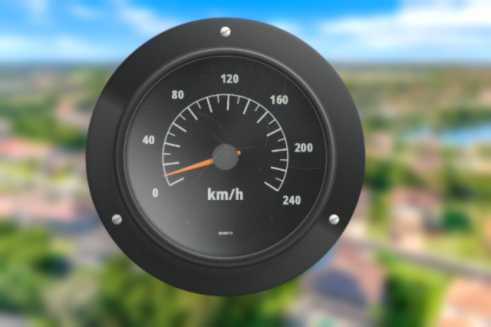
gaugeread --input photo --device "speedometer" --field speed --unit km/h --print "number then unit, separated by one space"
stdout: 10 km/h
